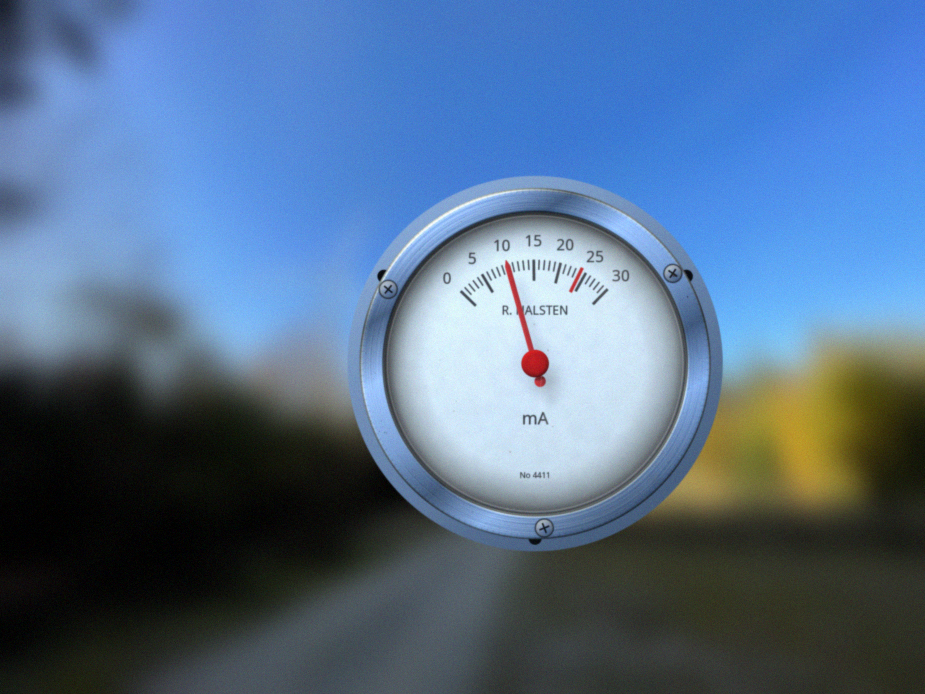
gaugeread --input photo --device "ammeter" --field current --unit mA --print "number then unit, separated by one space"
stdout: 10 mA
